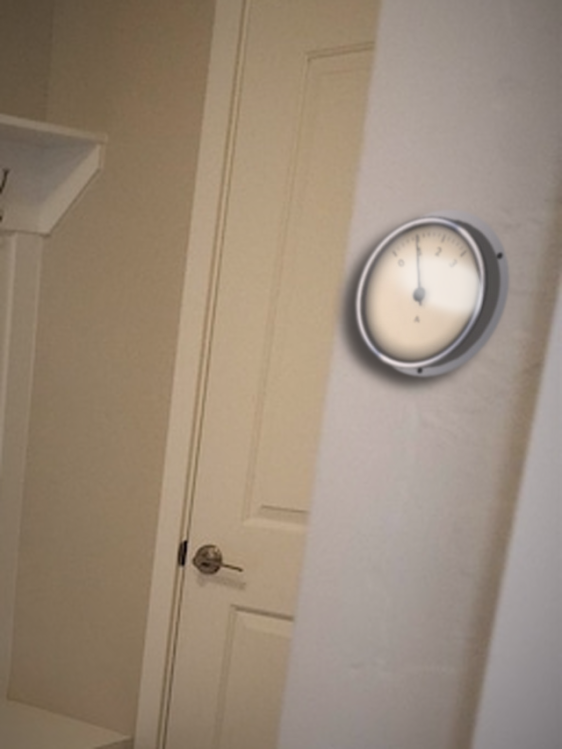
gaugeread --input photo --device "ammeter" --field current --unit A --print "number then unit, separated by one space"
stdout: 1 A
